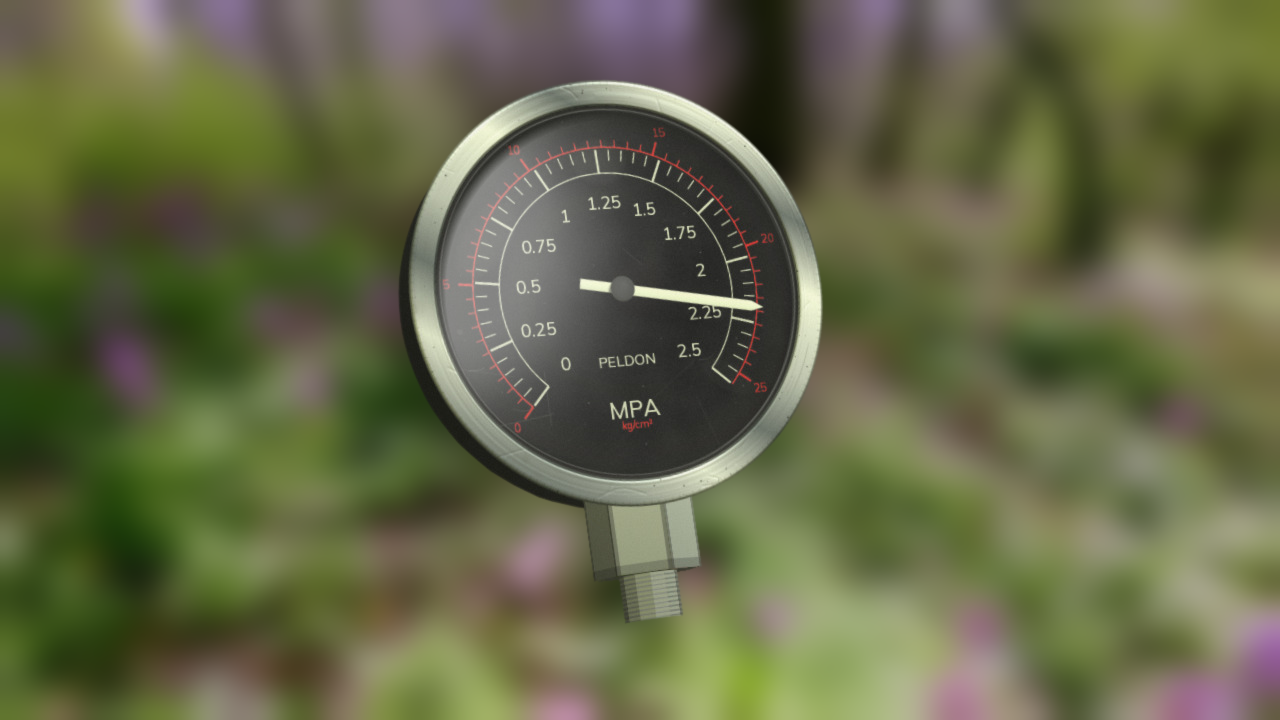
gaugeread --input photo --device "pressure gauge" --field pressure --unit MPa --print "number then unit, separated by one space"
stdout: 2.2 MPa
